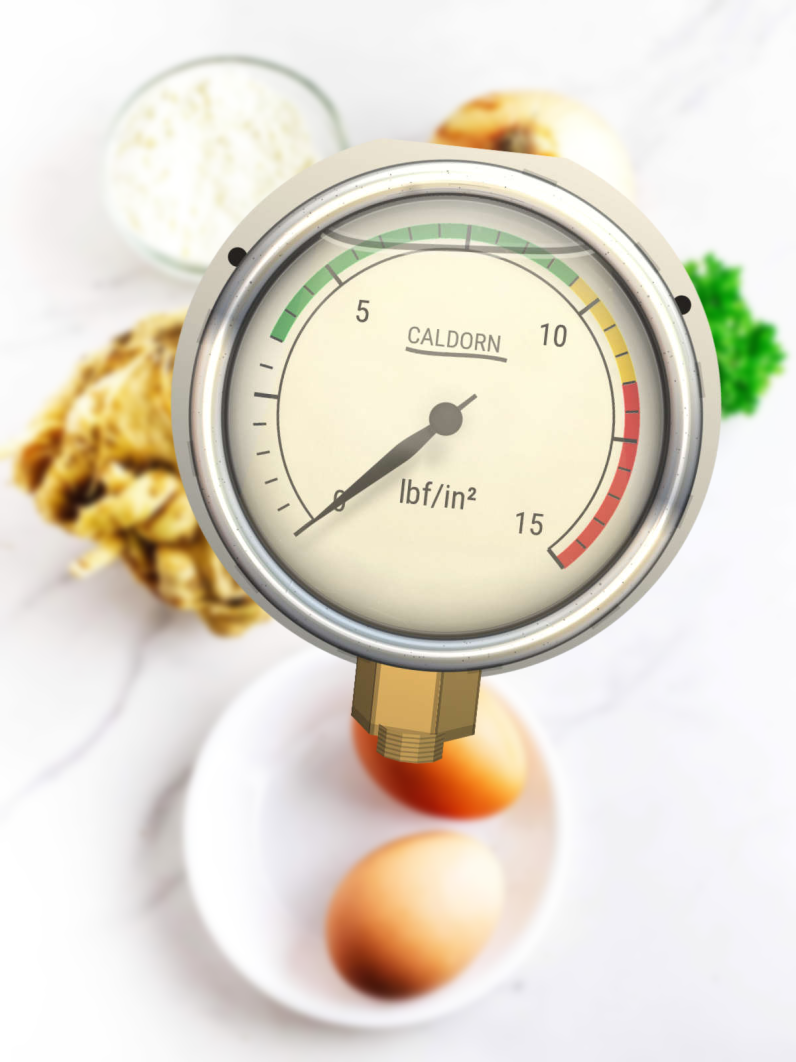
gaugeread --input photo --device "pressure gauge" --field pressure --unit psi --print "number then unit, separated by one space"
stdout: 0 psi
